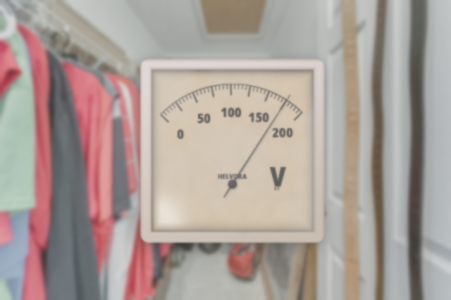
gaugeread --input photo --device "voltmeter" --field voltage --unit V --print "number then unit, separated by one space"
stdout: 175 V
